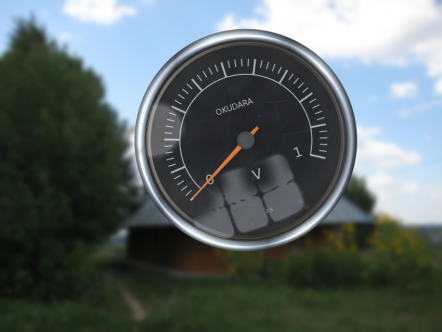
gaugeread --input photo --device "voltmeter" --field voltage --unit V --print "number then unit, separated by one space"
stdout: 0 V
